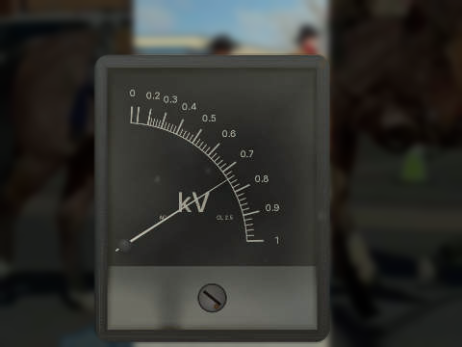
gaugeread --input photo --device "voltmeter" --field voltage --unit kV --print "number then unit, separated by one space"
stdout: 0.74 kV
